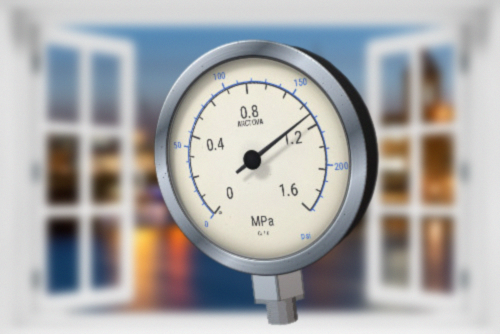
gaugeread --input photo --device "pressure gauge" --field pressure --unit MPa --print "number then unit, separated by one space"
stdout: 1.15 MPa
